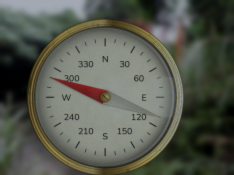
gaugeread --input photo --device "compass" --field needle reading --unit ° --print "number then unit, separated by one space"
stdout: 290 °
